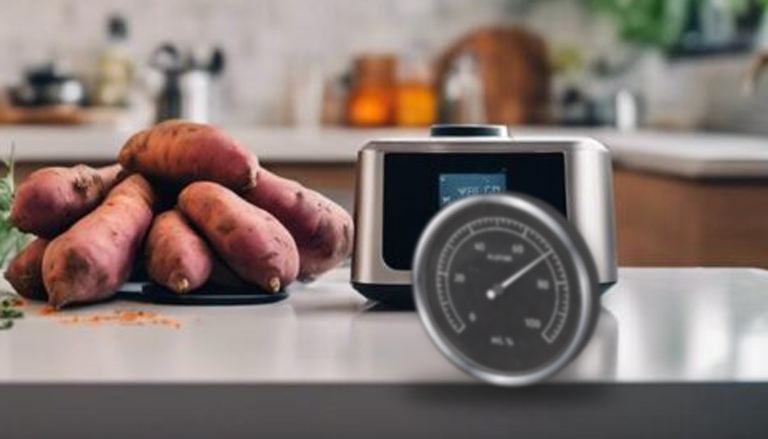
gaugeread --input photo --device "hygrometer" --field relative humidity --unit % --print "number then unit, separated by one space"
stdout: 70 %
